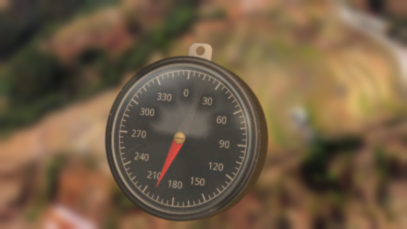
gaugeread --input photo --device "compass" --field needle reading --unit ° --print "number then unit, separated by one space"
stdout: 200 °
